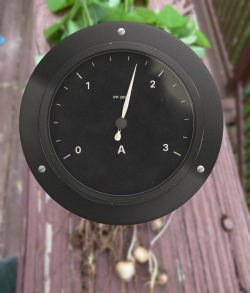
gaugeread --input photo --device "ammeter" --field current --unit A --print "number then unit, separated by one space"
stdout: 1.7 A
